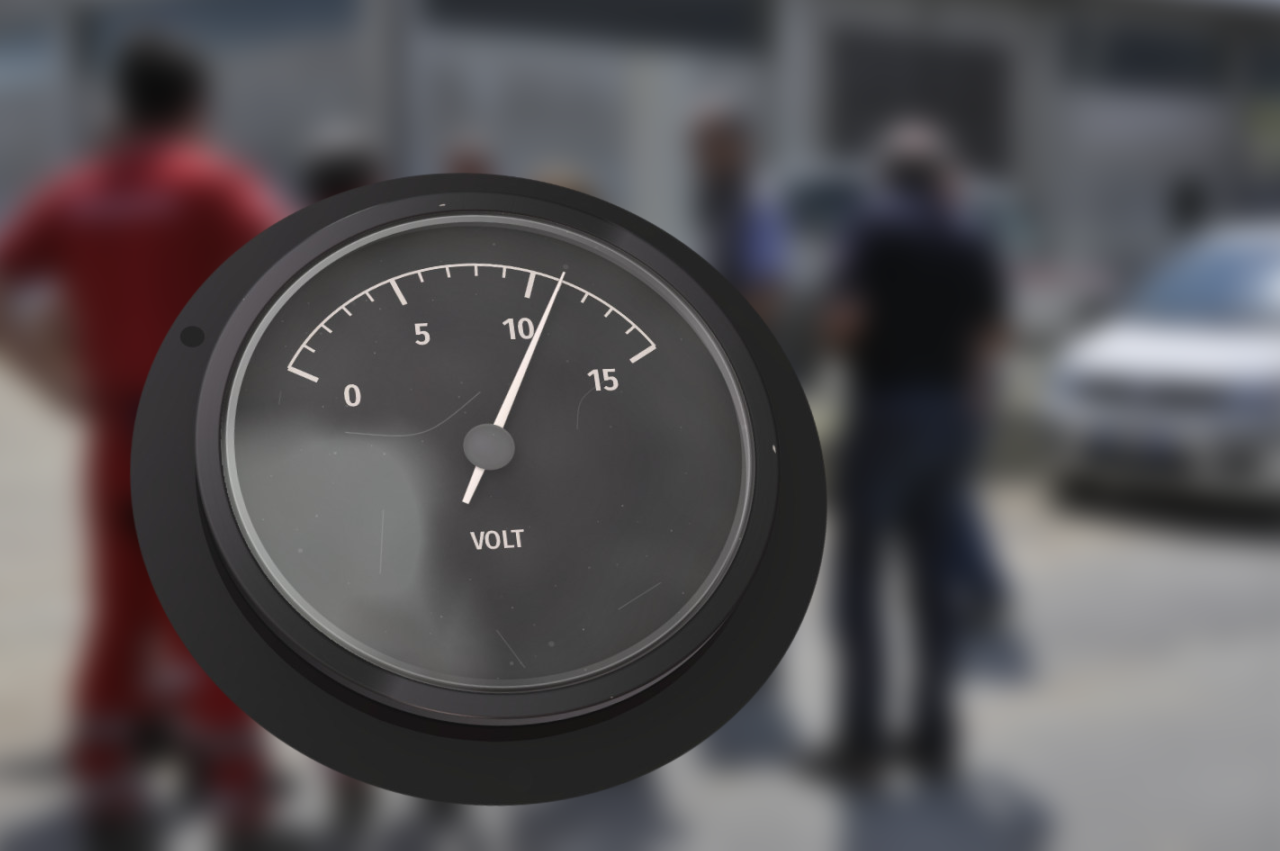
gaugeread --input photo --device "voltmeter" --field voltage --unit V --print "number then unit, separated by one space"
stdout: 11 V
